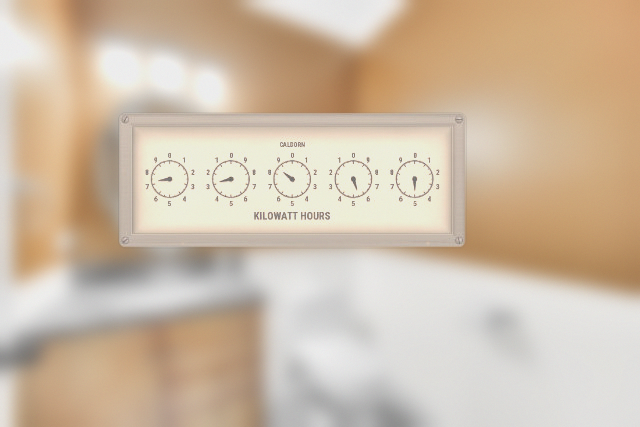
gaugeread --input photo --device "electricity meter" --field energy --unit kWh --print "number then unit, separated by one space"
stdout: 72855 kWh
